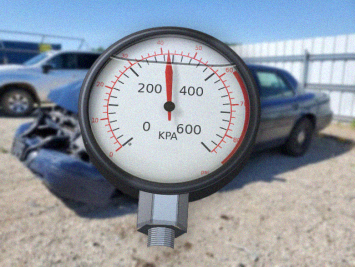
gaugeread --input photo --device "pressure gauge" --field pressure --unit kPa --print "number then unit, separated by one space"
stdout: 290 kPa
